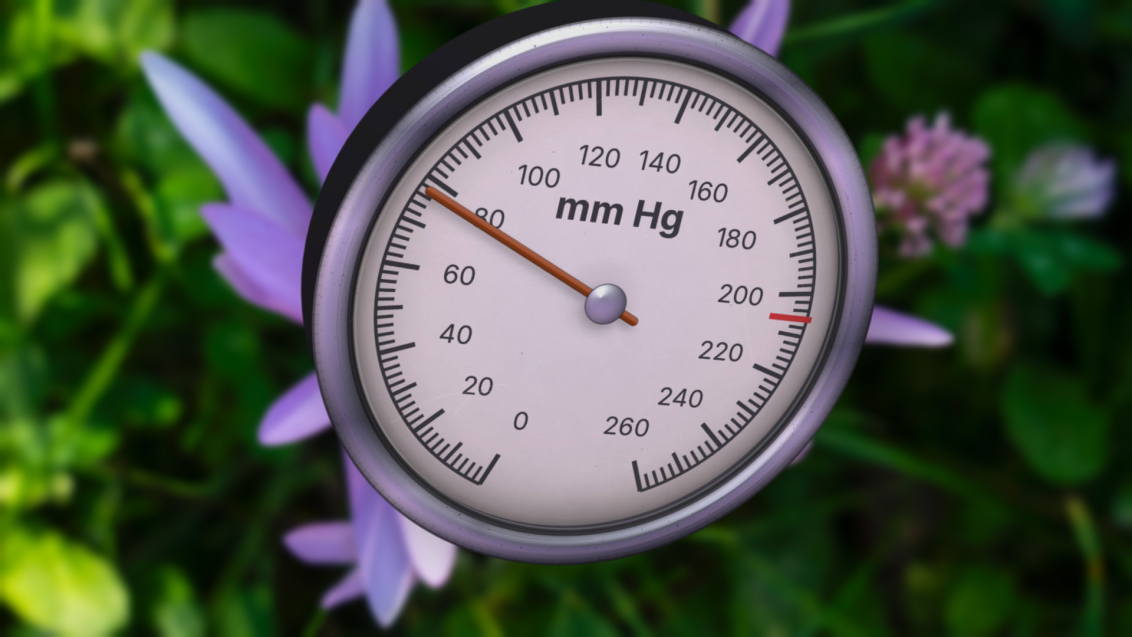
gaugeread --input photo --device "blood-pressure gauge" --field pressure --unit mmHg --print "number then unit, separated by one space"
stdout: 78 mmHg
